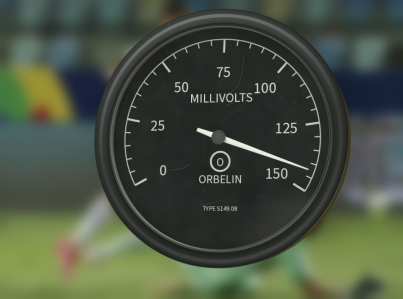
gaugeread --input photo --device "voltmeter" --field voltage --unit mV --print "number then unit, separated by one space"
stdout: 142.5 mV
